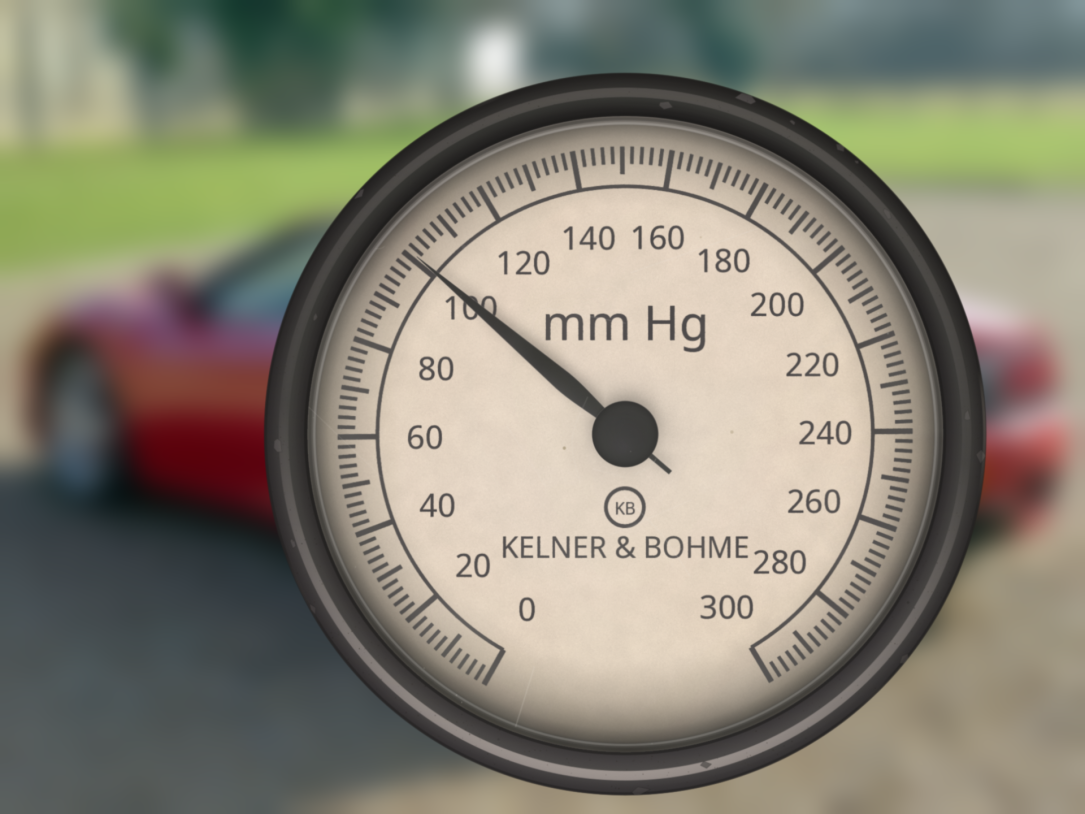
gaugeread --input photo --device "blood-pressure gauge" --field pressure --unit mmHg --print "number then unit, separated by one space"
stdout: 101 mmHg
